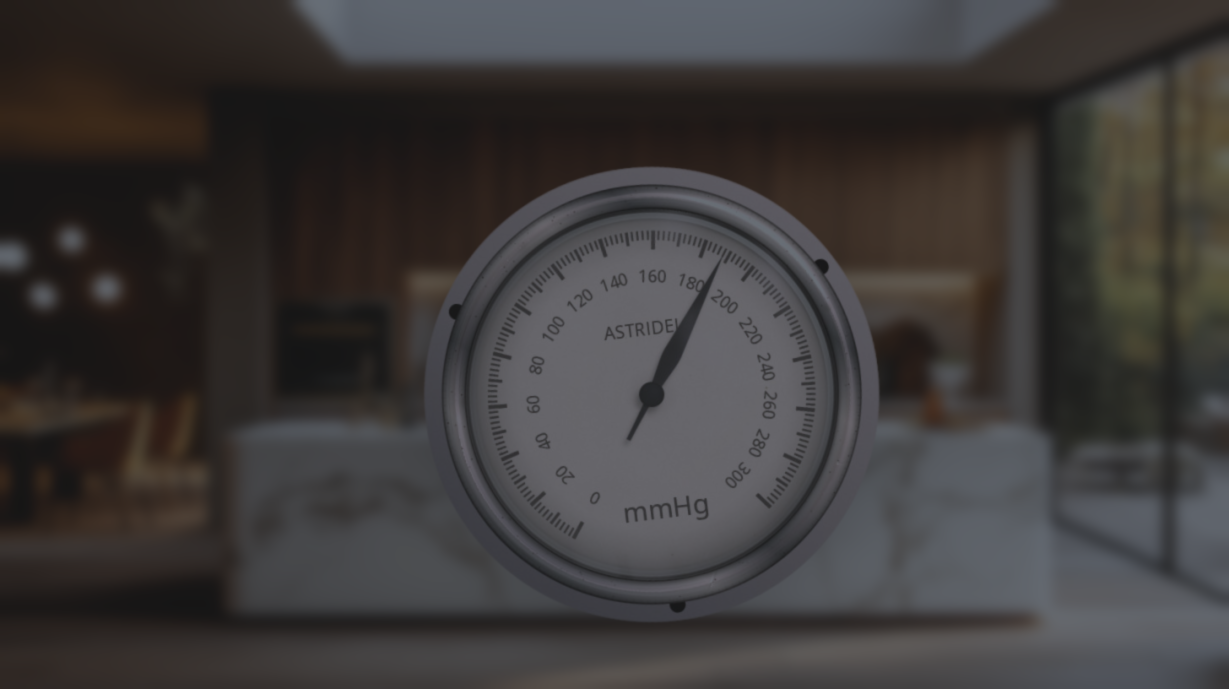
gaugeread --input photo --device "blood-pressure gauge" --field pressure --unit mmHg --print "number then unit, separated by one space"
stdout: 188 mmHg
